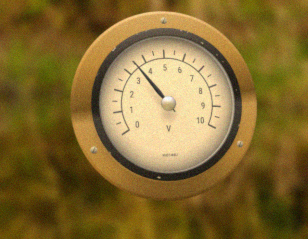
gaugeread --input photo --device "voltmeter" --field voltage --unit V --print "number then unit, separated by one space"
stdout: 3.5 V
